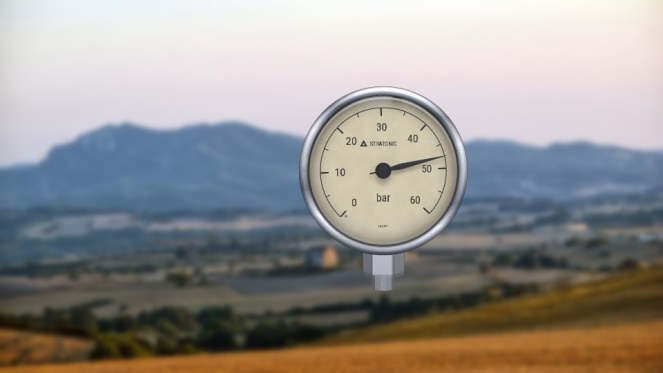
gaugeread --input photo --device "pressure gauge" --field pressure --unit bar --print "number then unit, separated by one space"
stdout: 47.5 bar
